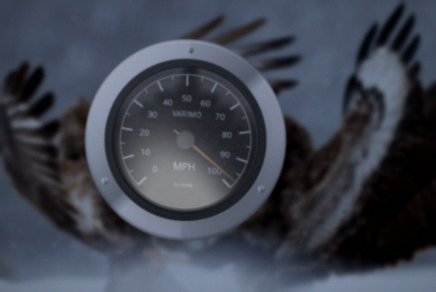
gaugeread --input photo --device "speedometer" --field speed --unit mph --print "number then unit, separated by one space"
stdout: 97.5 mph
